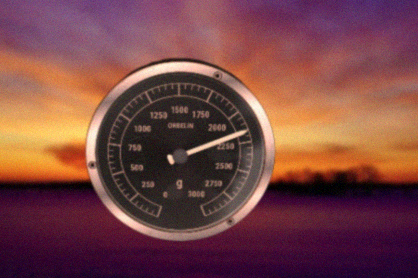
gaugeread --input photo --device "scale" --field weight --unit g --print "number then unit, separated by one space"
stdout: 2150 g
